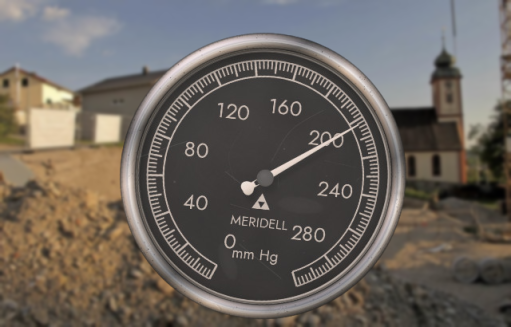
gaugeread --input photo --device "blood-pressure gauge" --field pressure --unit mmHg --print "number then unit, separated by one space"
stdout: 202 mmHg
